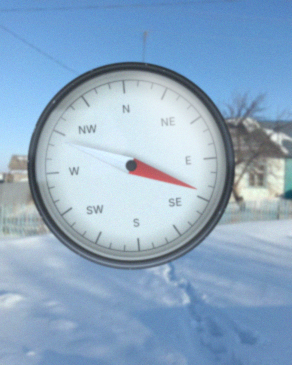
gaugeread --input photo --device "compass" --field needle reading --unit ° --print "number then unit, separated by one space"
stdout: 115 °
